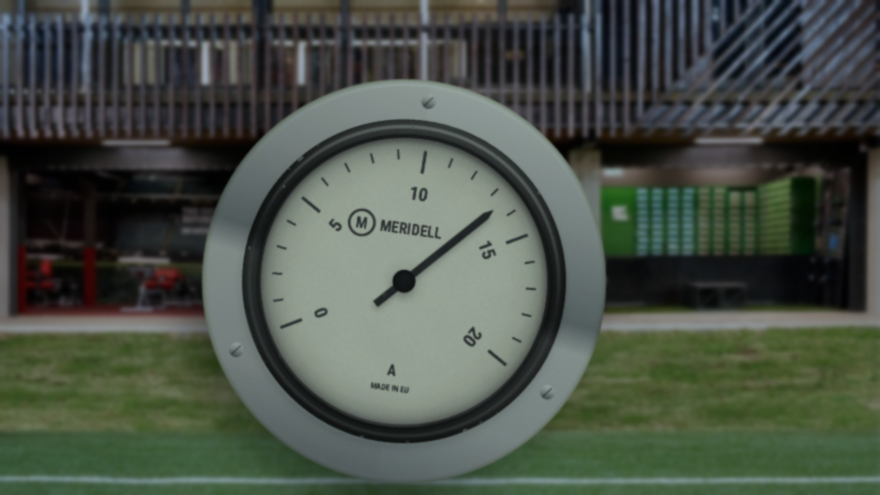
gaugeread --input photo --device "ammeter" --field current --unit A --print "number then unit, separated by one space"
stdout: 13.5 A
